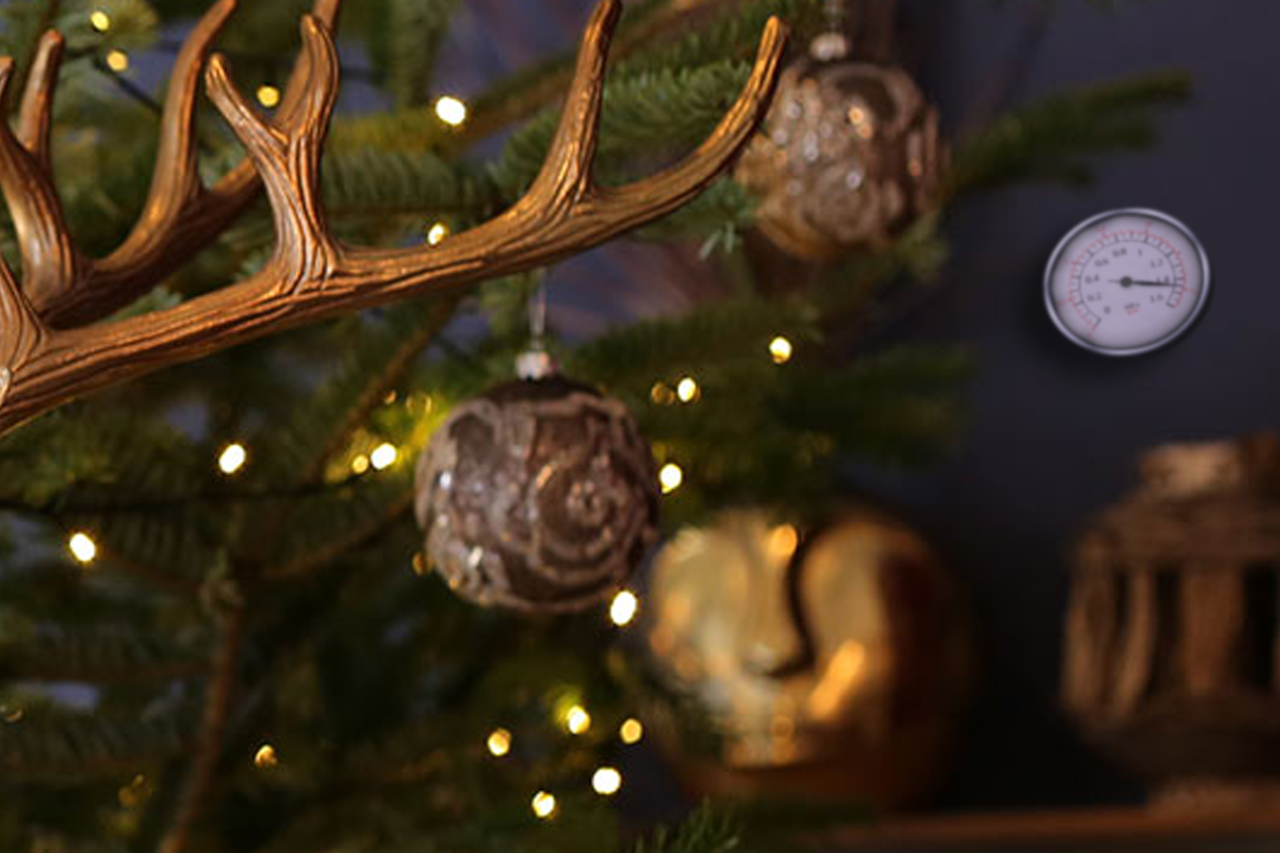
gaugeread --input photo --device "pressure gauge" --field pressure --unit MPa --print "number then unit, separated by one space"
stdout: 1.45 MPa
